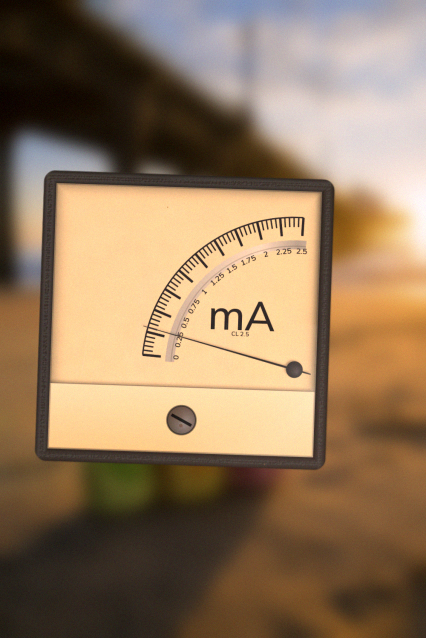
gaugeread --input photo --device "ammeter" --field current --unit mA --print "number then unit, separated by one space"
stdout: 0.3 mA
